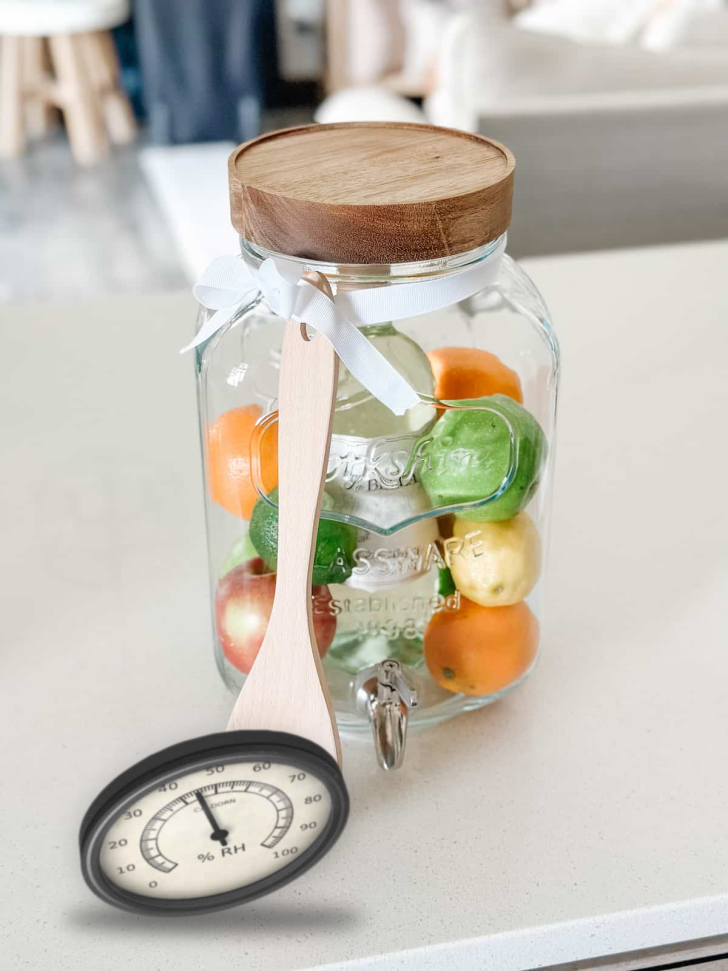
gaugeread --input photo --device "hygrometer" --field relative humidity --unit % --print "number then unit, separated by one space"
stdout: 45 %
